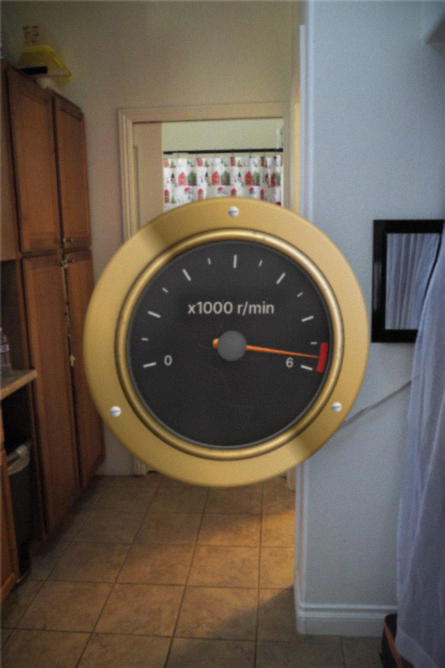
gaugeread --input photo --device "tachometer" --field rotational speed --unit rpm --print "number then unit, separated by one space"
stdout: 5750 rpm
